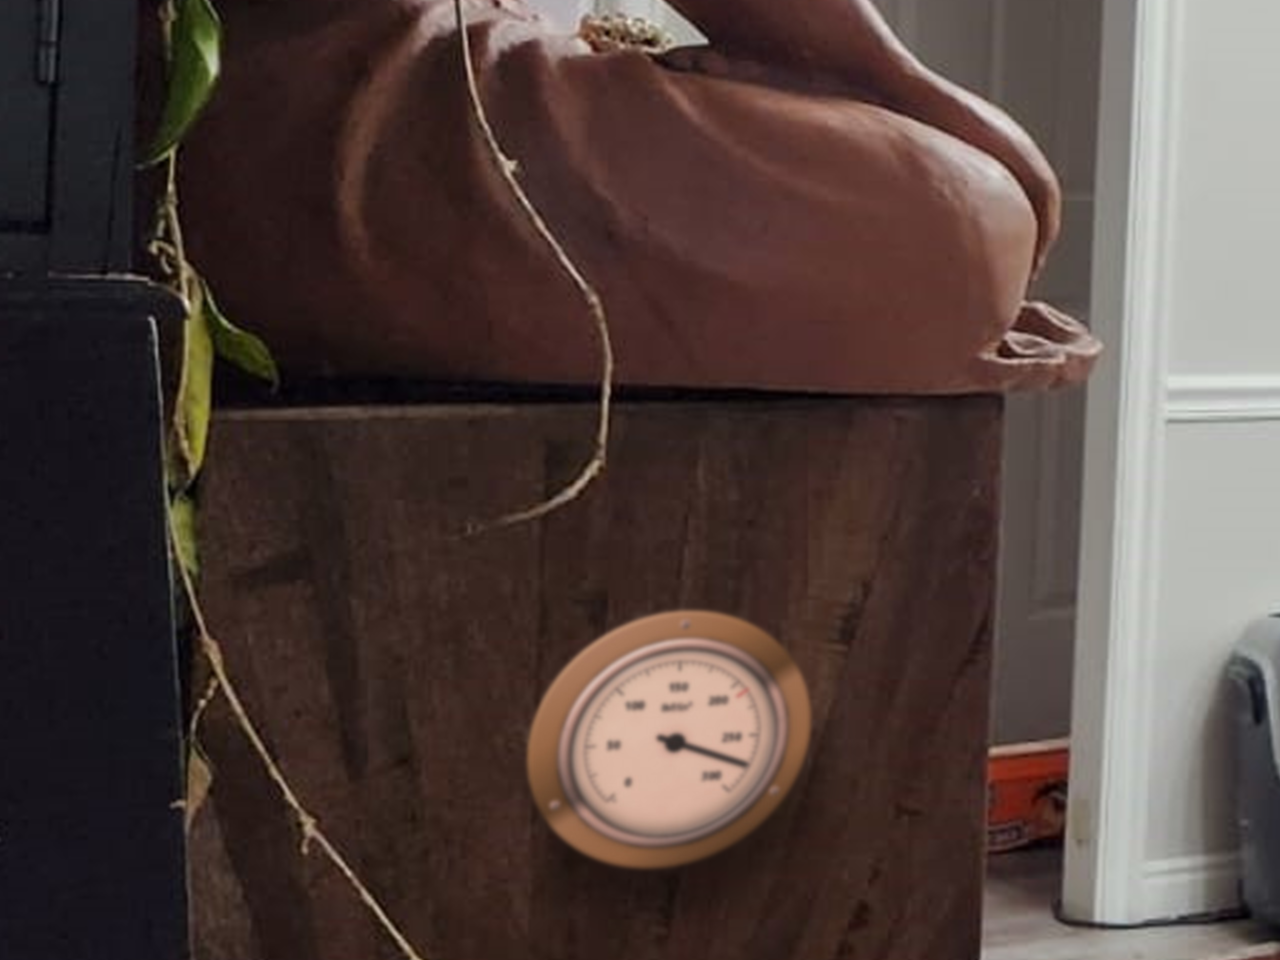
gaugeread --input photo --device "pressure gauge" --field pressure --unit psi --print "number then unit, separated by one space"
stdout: 275 psi
